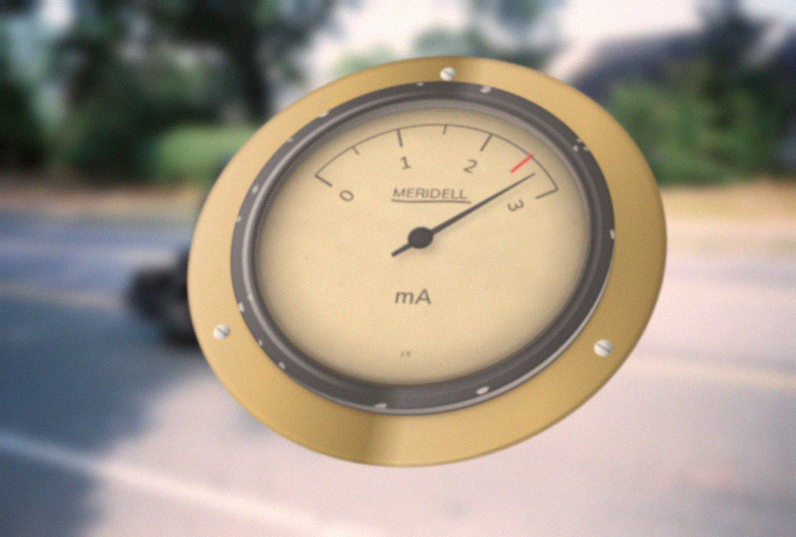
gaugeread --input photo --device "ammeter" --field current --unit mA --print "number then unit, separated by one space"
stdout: 2.75 mA
